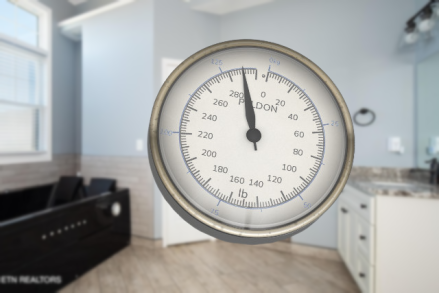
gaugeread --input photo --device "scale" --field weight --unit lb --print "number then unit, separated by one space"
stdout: 290 lb
